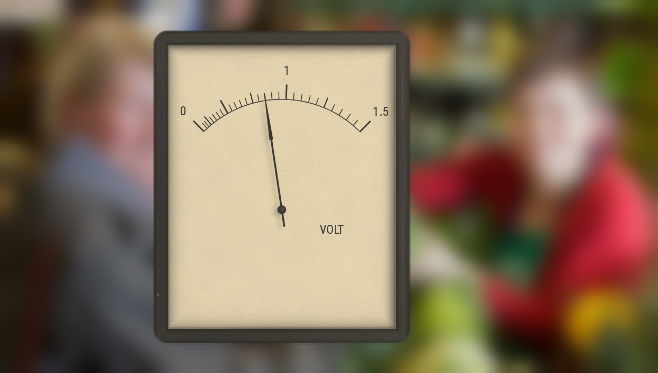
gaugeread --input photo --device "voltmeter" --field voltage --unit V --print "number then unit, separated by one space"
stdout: 0.85 V
